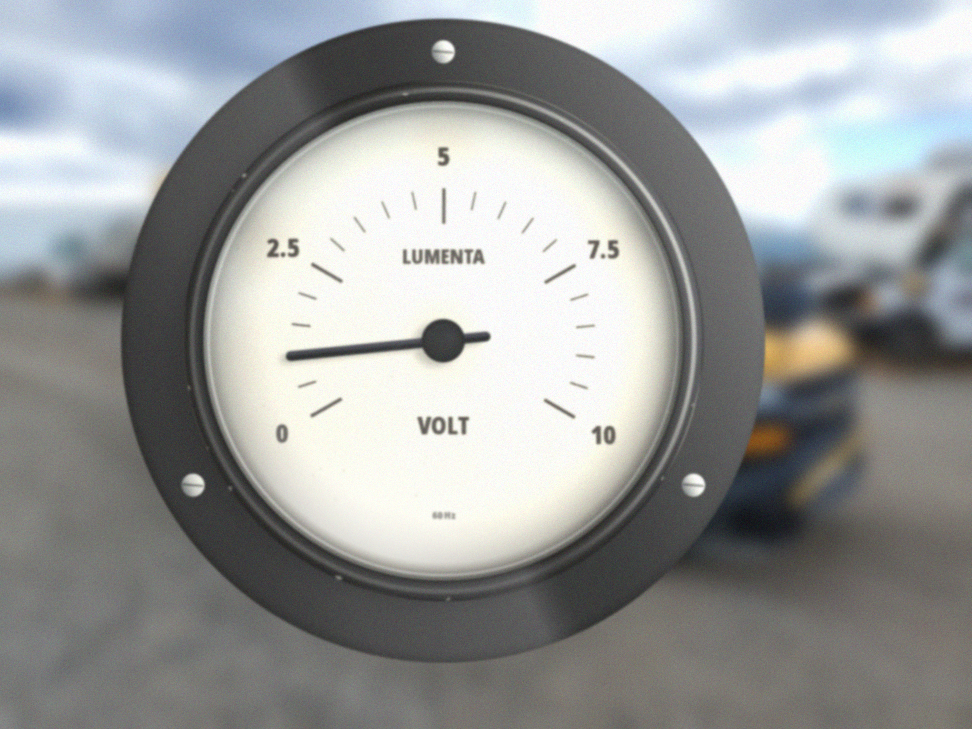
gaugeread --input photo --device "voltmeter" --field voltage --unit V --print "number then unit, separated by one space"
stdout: 1 V
